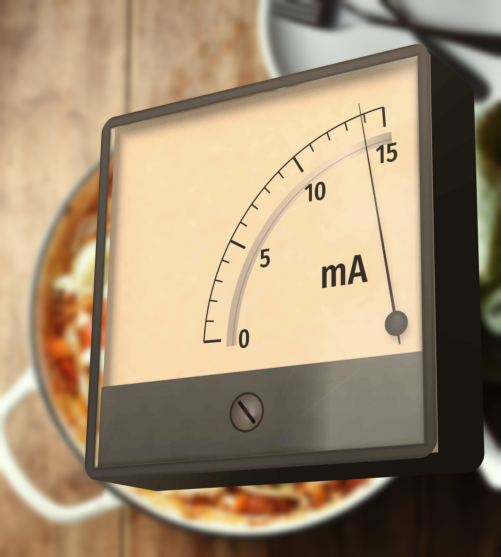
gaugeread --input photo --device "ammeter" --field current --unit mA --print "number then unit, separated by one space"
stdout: 14 mA
